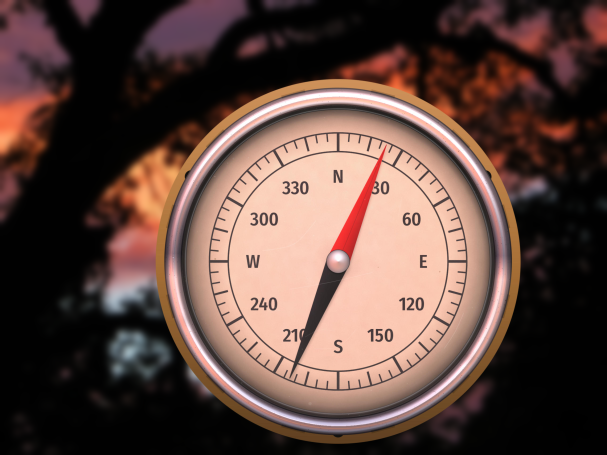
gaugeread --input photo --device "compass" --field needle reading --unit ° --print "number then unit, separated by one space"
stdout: 22.5 °
